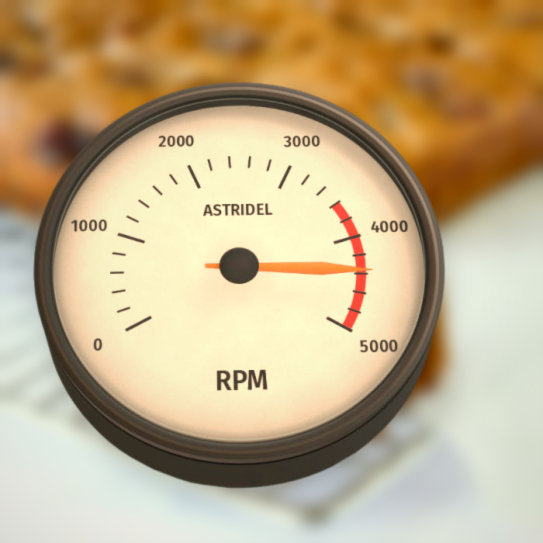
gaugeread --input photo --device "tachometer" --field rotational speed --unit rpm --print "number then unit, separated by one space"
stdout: 4400 rpm
